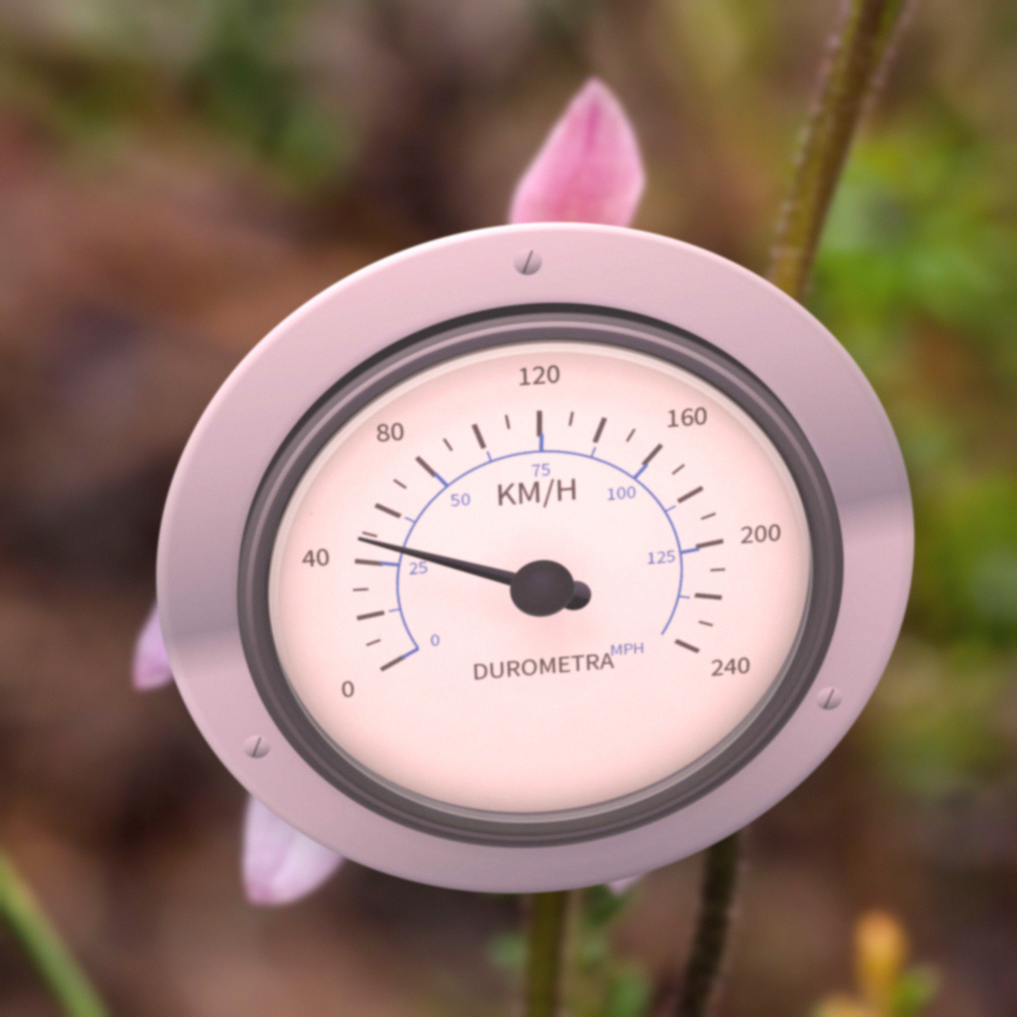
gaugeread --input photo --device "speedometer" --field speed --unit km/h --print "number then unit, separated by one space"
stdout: 50 km/h
